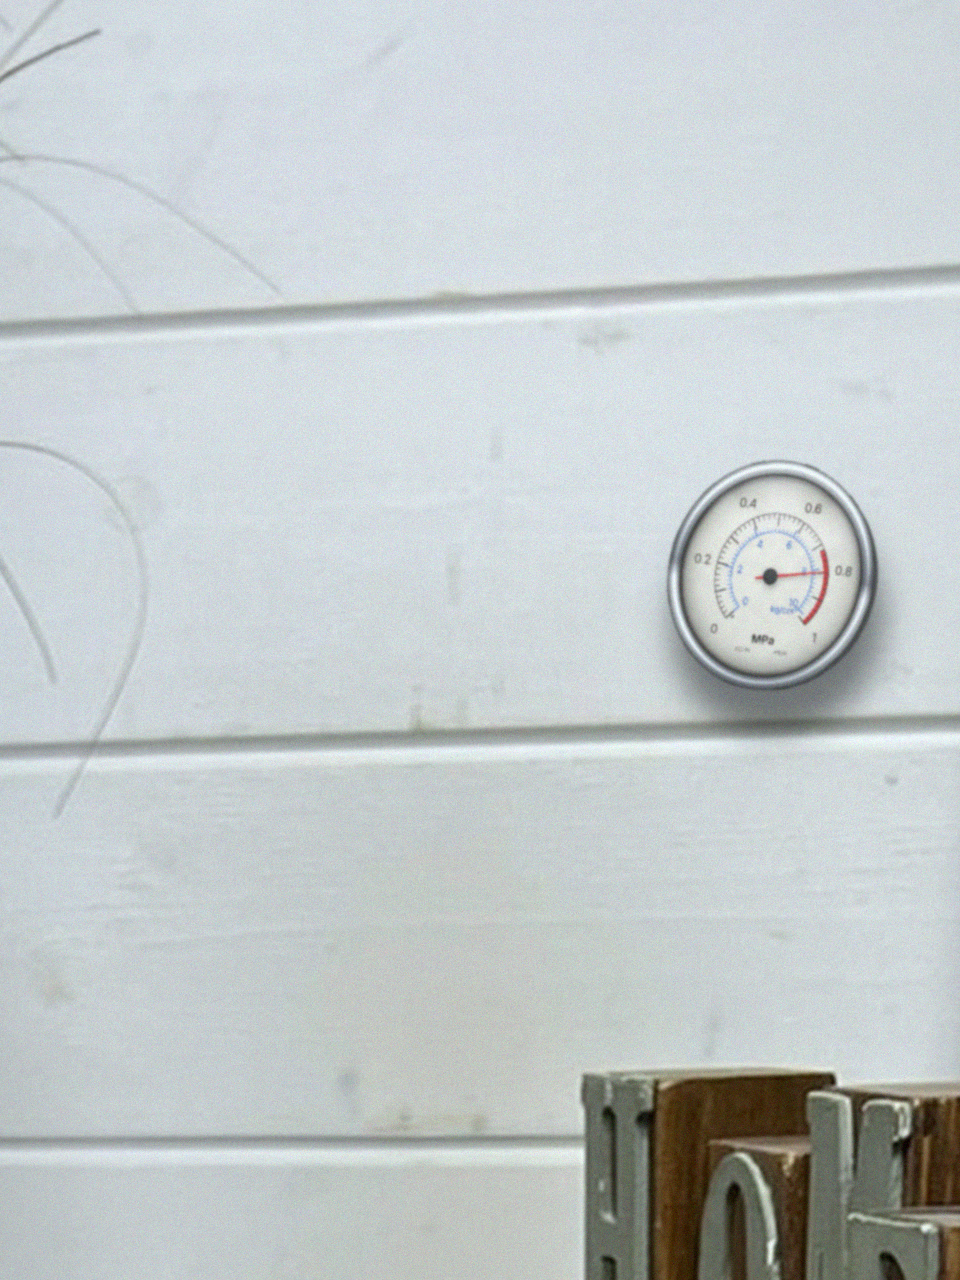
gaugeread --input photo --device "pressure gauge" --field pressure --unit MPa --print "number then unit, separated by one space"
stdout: 0.8 MPa
